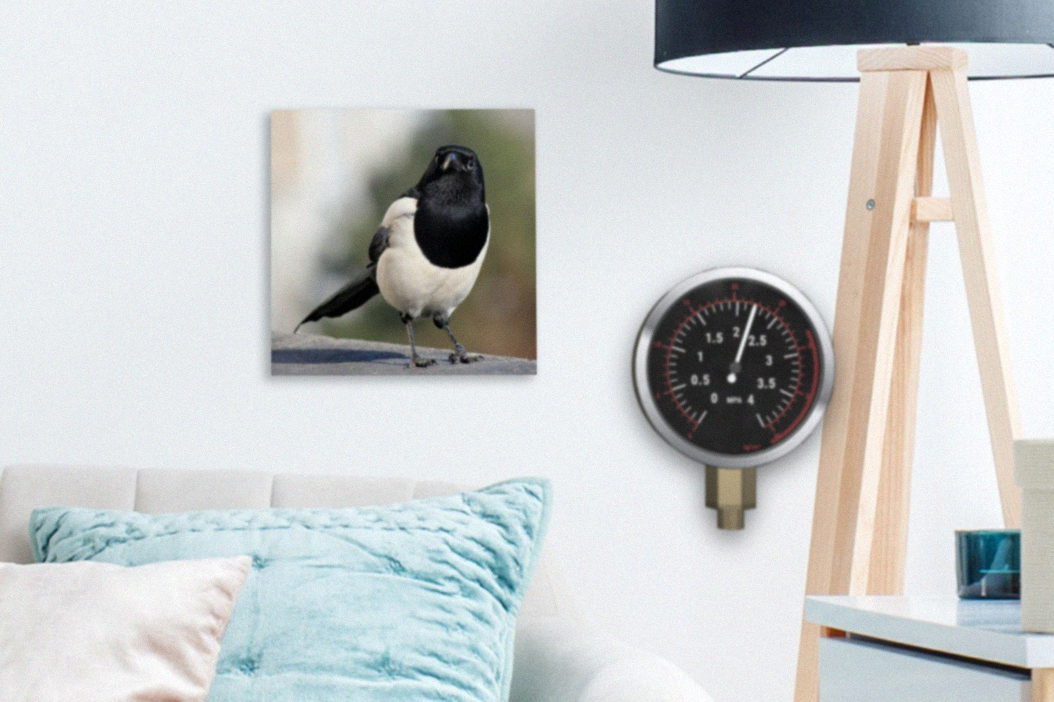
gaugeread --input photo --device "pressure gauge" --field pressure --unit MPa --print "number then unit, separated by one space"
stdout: 2.2 MPa
